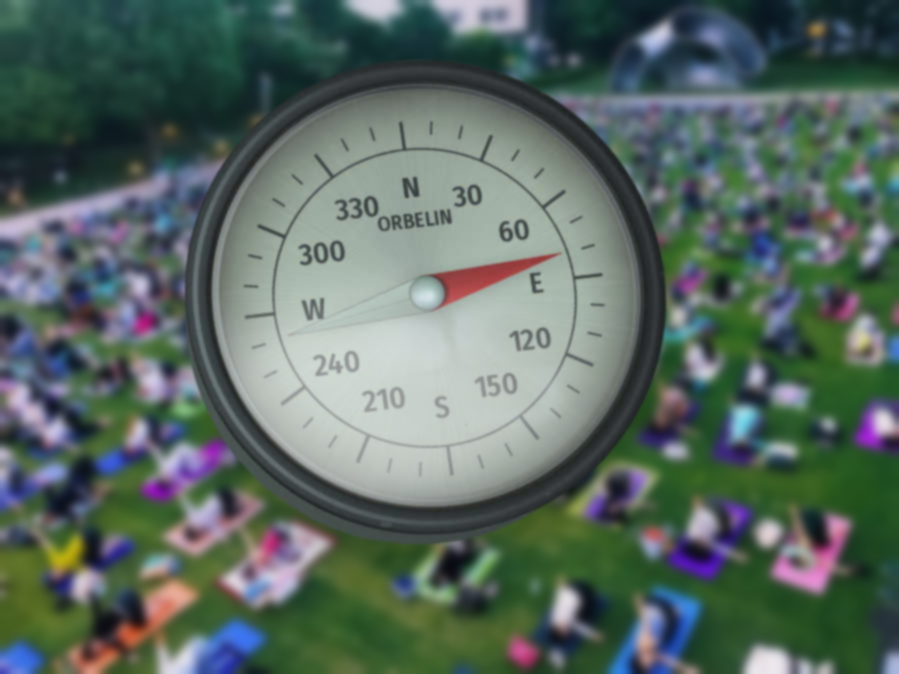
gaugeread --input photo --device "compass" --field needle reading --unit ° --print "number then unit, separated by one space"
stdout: 80 °
